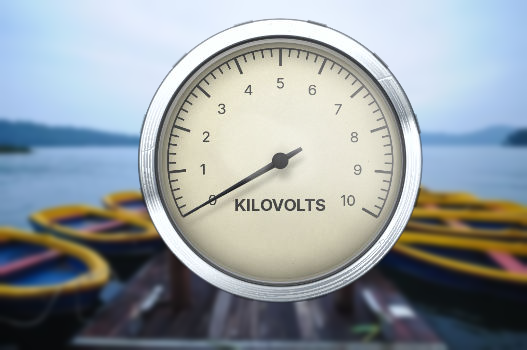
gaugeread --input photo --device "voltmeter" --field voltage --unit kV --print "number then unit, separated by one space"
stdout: 0 kV
